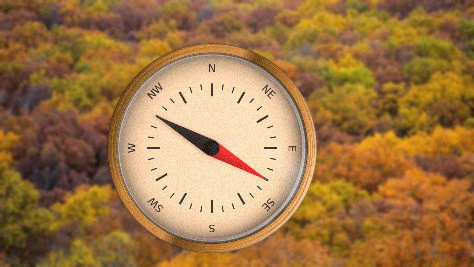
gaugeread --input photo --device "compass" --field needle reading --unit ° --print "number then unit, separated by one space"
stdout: 120 °
